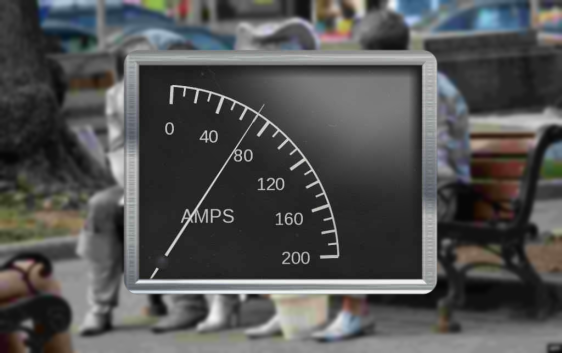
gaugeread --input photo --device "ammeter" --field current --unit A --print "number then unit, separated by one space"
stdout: 70 A
